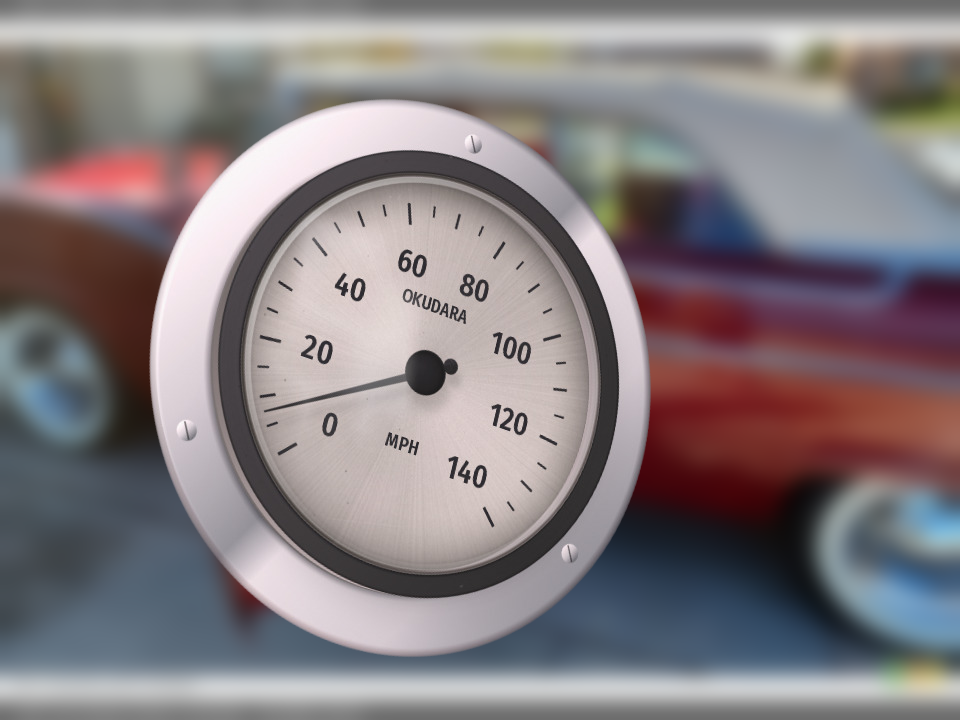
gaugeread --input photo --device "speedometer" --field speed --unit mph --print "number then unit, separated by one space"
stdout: 7.5 mph
